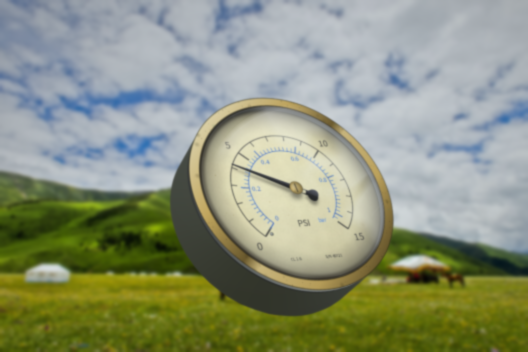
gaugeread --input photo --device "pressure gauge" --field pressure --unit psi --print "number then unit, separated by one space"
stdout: 4 psi
